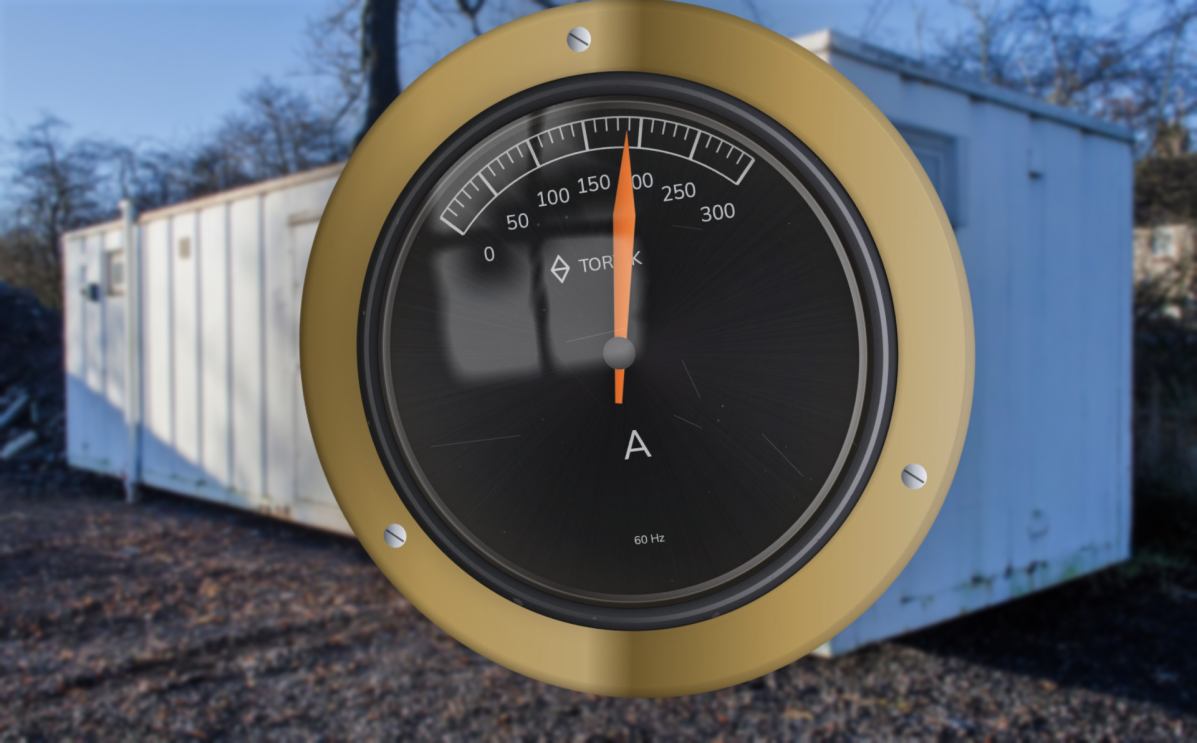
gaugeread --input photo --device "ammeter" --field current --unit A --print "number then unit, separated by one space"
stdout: 190 A
